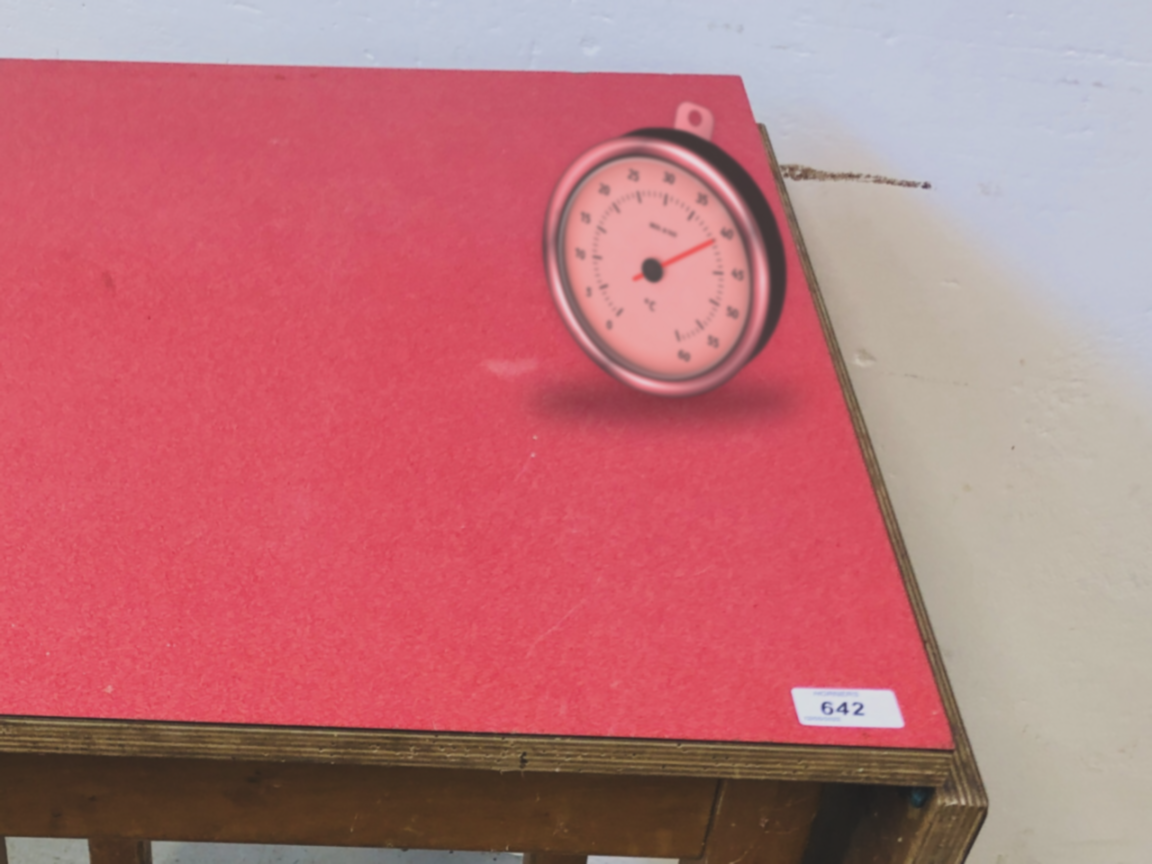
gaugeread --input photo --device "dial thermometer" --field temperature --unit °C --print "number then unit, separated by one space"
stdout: 40 °C
